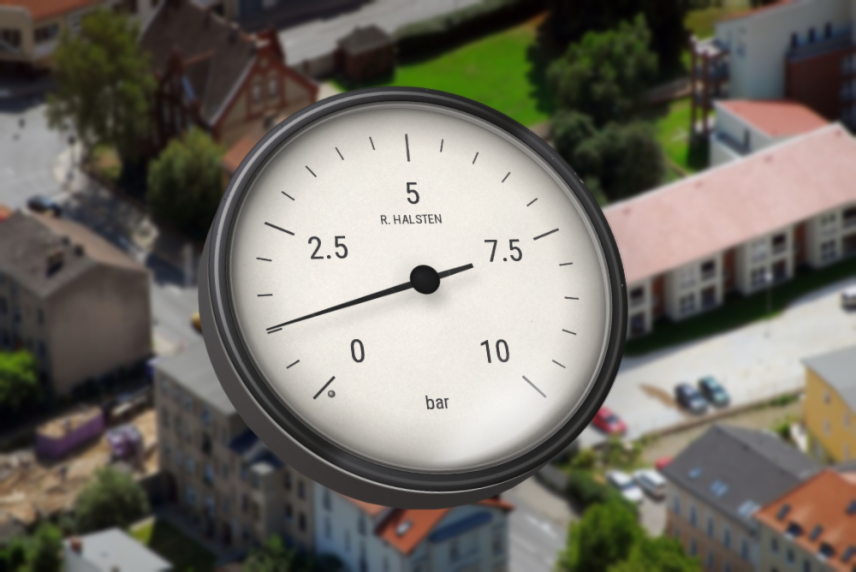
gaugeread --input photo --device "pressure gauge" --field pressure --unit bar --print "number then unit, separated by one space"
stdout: 1 bar
